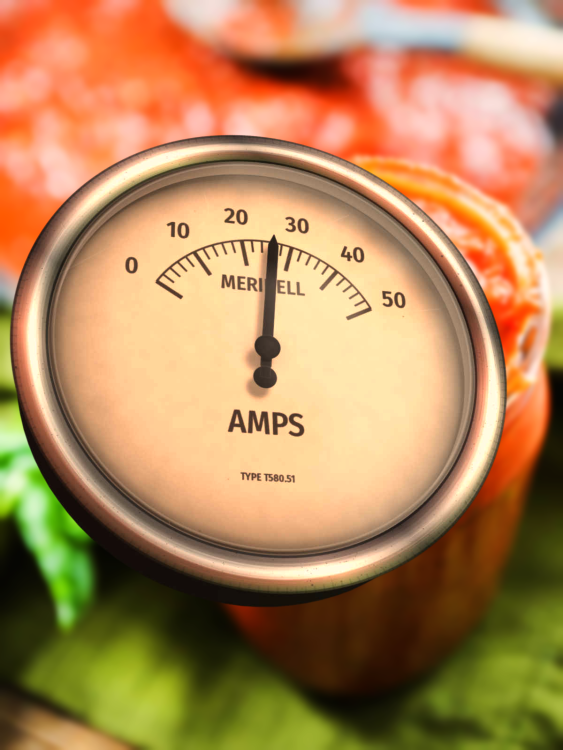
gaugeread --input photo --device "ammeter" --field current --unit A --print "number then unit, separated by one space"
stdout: 26 A
